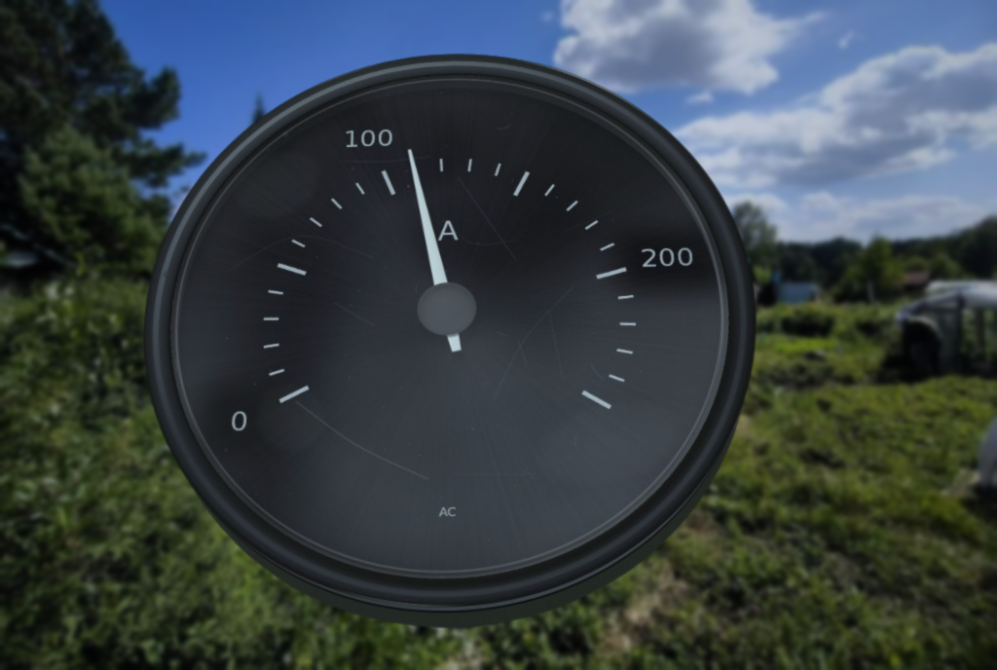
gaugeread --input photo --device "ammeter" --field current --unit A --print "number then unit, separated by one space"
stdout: 110 A
